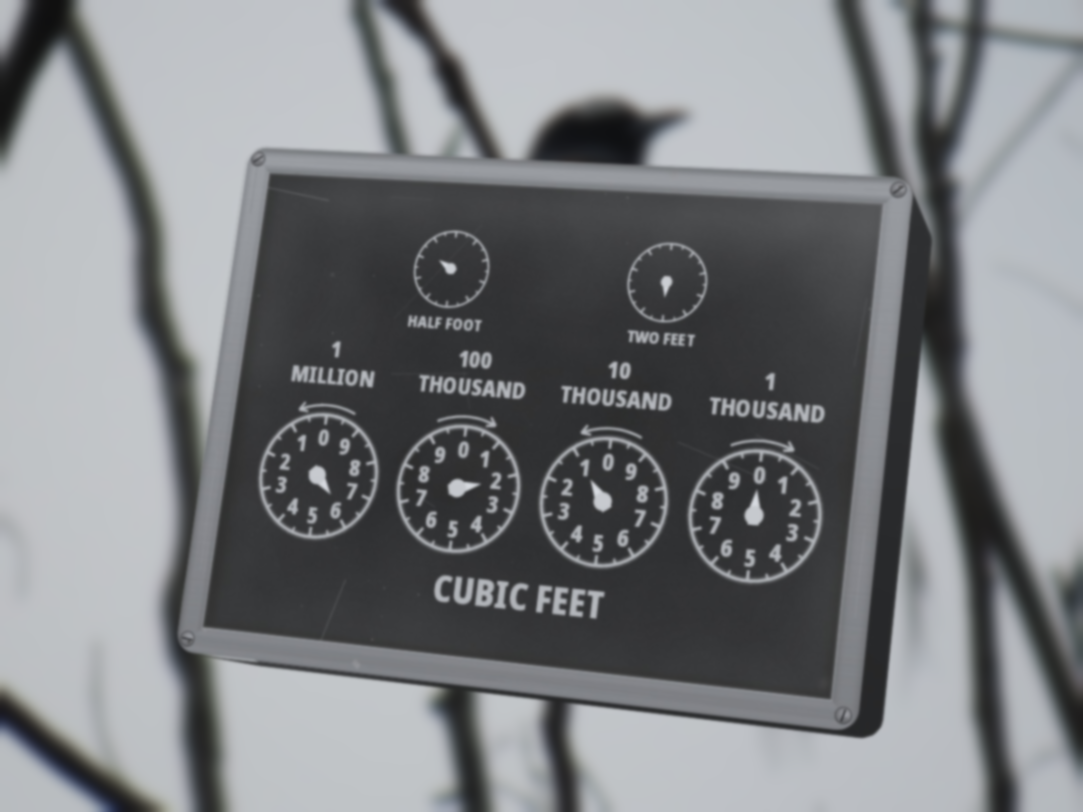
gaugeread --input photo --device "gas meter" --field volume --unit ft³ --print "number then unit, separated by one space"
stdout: 621000 ft³
